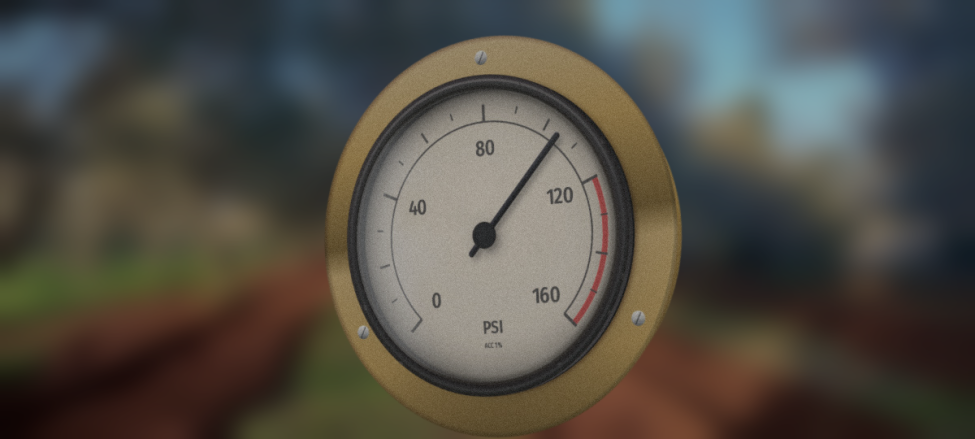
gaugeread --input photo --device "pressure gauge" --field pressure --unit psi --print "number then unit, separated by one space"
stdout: 105 psi
